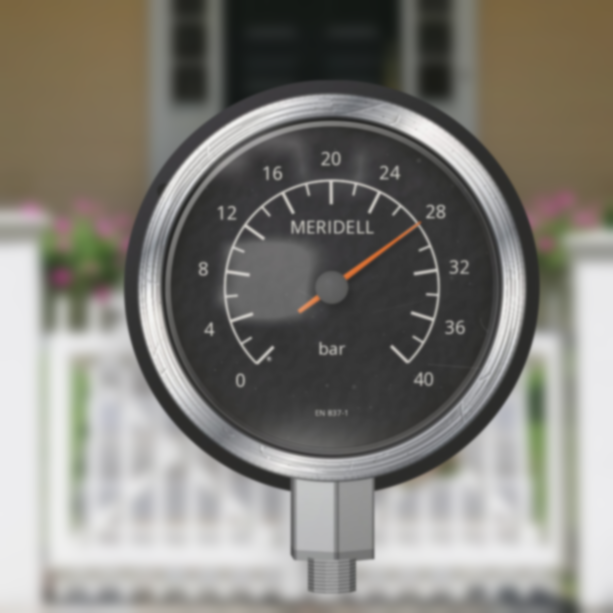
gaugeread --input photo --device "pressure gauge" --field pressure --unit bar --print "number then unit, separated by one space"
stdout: 28 bar
